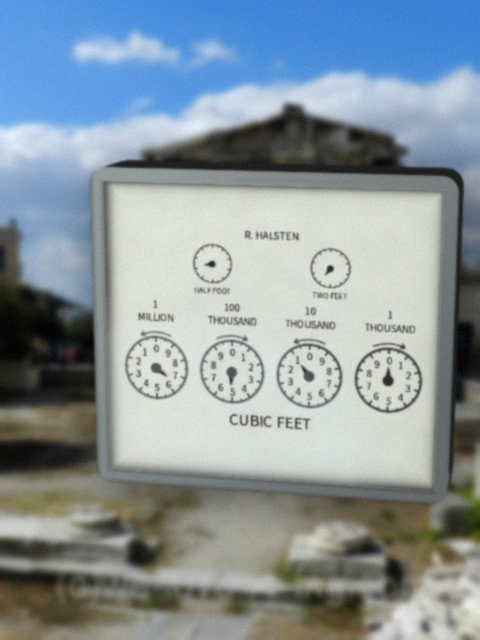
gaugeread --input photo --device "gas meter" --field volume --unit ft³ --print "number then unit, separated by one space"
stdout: 651000 ft³
